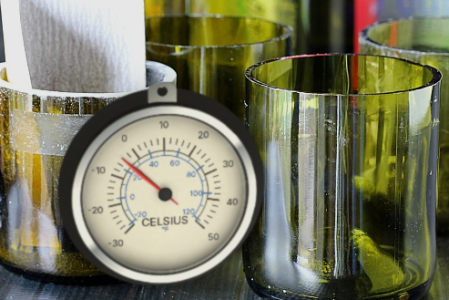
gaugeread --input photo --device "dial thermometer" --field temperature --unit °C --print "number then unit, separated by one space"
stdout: -4 °C
